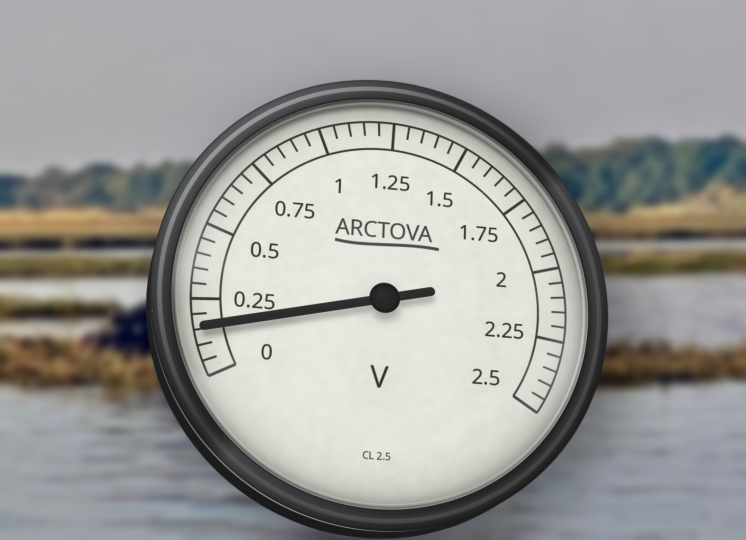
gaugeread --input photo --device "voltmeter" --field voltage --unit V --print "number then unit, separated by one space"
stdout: 0.15 V
